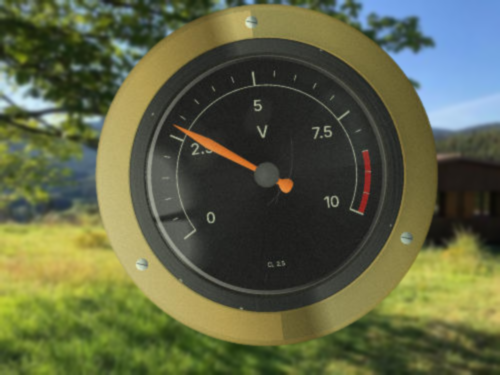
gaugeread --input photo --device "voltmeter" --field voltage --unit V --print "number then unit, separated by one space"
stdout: 2.75 V
